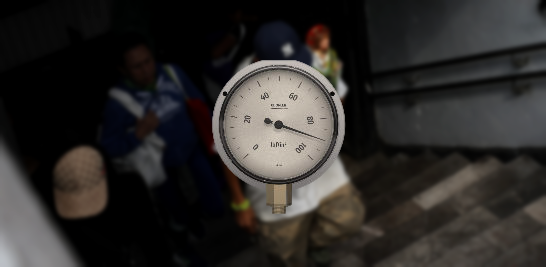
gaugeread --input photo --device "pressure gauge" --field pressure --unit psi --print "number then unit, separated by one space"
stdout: 90 psi
